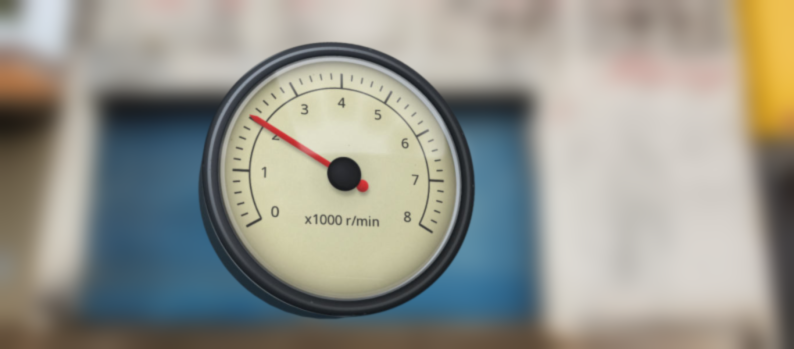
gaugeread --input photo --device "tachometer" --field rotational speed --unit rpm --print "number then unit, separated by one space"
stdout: 2000 rpm
